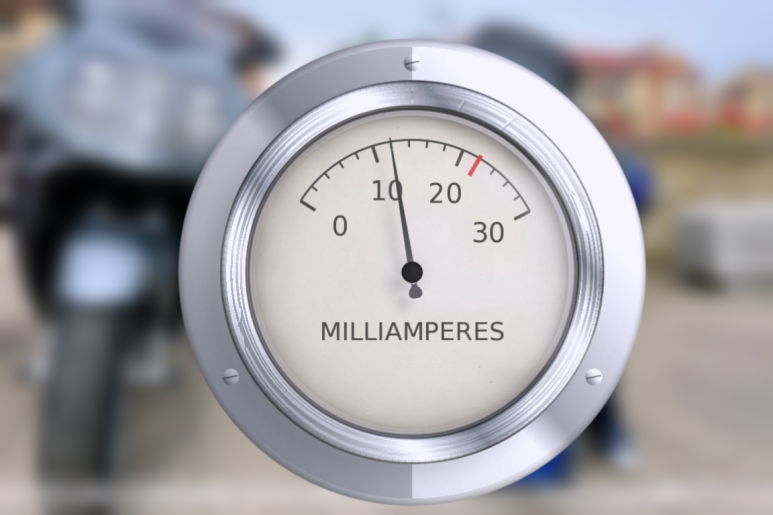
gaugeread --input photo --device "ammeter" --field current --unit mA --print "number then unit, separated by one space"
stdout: 12 mA
